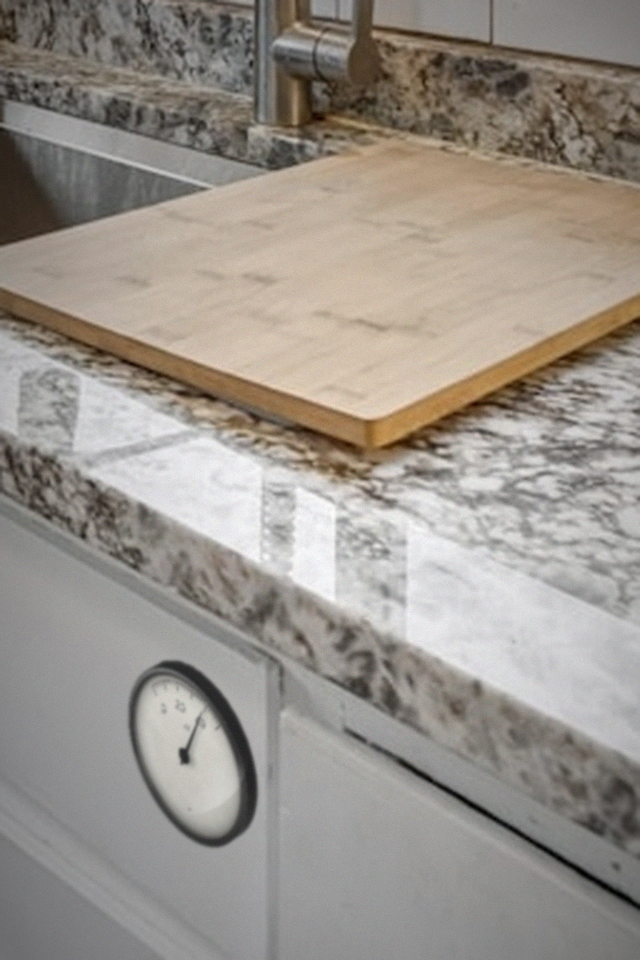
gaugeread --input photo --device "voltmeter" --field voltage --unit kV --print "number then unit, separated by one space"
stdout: 40 kV
